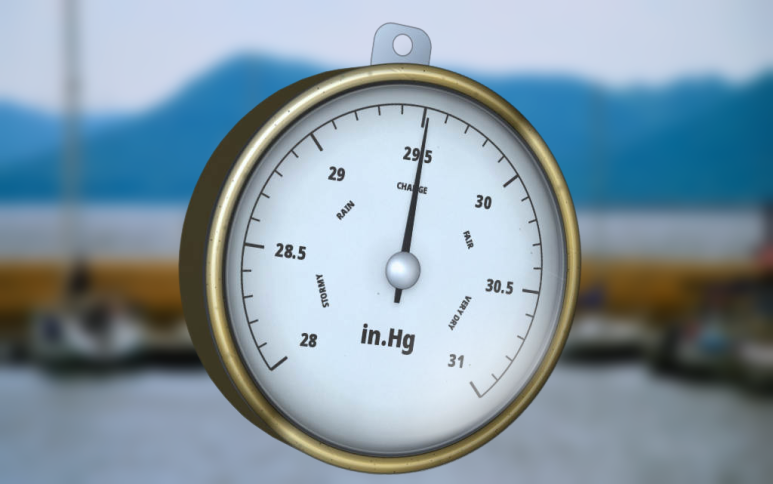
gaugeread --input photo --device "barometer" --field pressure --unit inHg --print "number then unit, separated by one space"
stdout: 29.5 inHg
